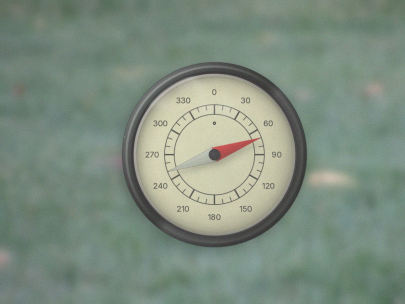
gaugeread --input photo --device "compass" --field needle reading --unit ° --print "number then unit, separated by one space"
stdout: 70 °
